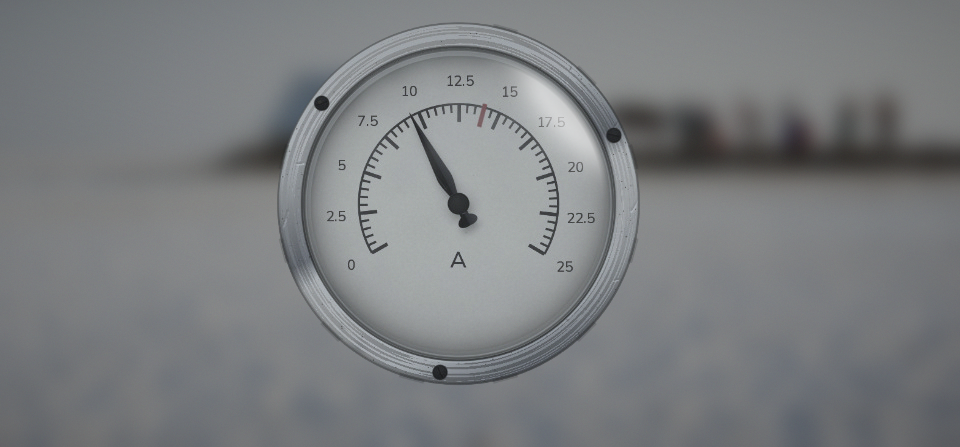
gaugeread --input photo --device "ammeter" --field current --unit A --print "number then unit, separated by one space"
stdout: 9.5 A
